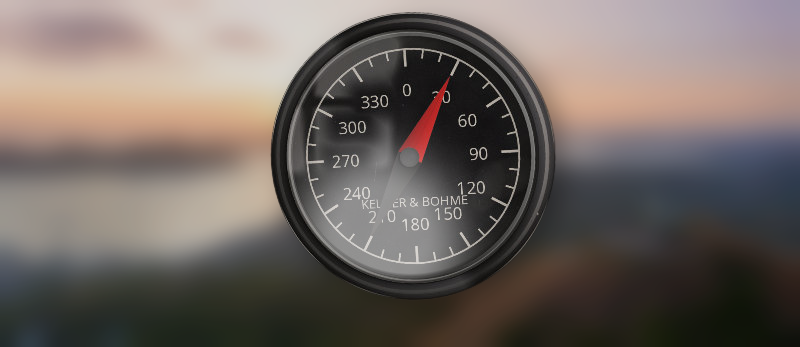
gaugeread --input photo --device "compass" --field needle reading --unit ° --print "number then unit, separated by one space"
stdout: 30 °
